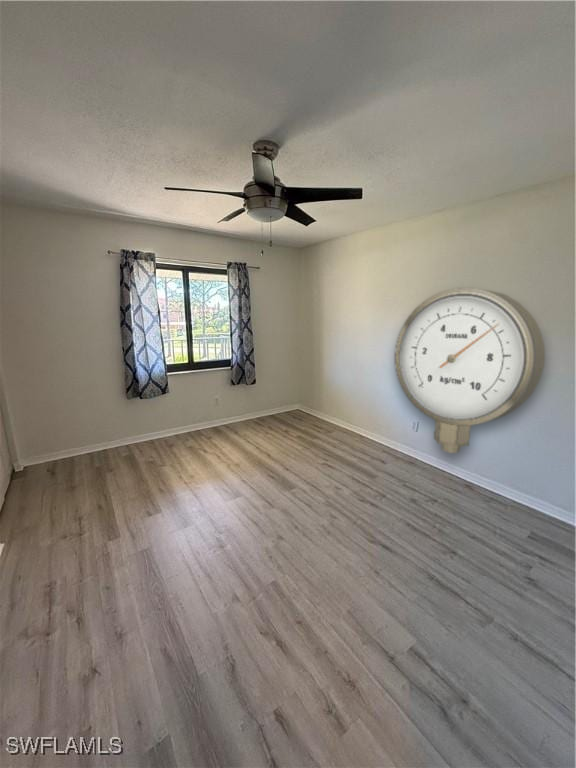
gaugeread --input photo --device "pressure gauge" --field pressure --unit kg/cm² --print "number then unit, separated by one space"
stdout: 6.75 kg/cm²
